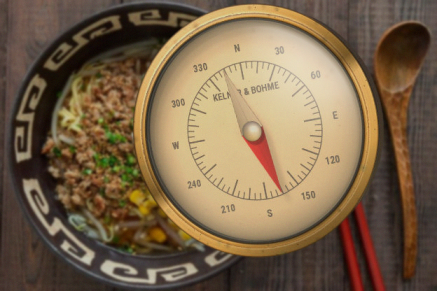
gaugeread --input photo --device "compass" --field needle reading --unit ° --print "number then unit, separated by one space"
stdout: 165 °
